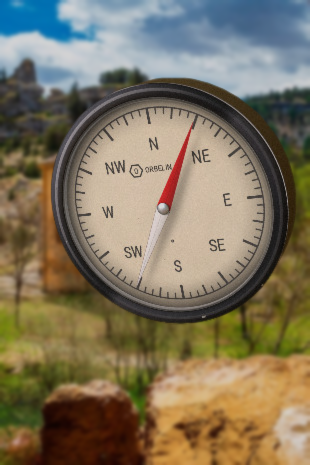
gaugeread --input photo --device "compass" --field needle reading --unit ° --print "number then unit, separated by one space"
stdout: 30 °
